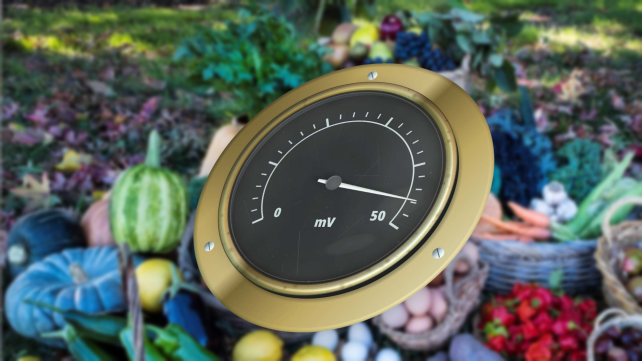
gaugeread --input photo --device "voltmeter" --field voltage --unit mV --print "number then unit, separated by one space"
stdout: 46 mV
